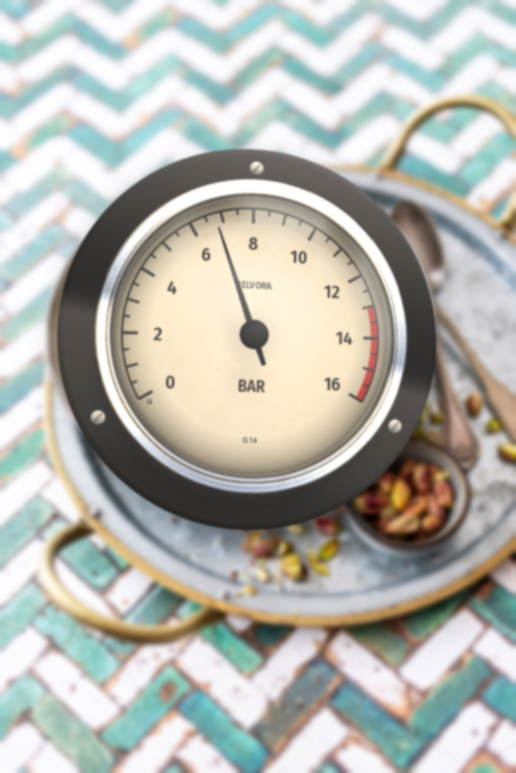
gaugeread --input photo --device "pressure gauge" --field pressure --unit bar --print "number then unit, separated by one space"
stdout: 6.75 bar
